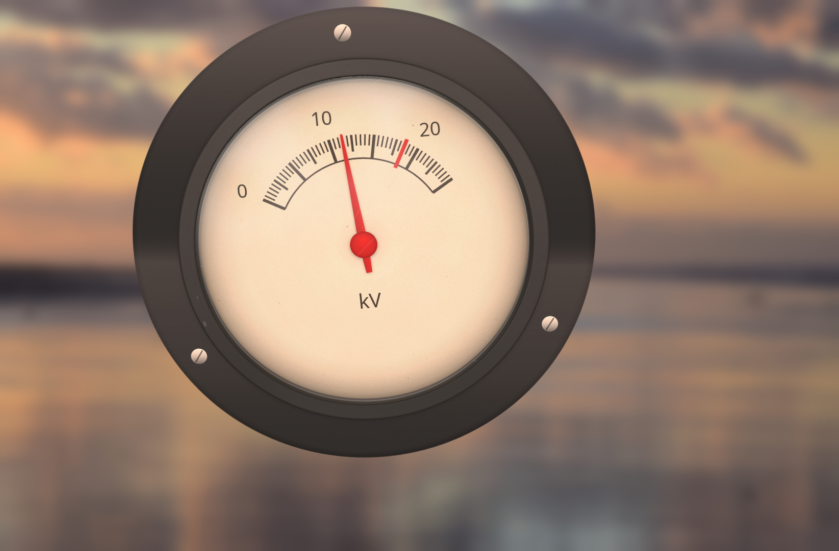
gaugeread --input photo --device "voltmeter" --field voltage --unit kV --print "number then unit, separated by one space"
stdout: 11.5 kV
